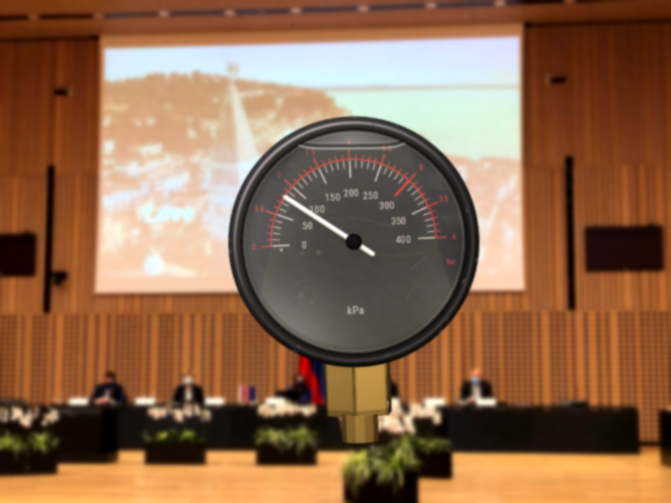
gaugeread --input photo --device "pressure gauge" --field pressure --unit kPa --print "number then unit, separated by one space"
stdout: 80 kPa
